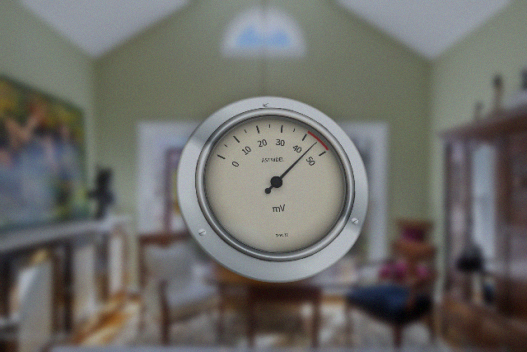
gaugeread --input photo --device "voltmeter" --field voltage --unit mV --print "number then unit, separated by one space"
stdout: 45 mV
